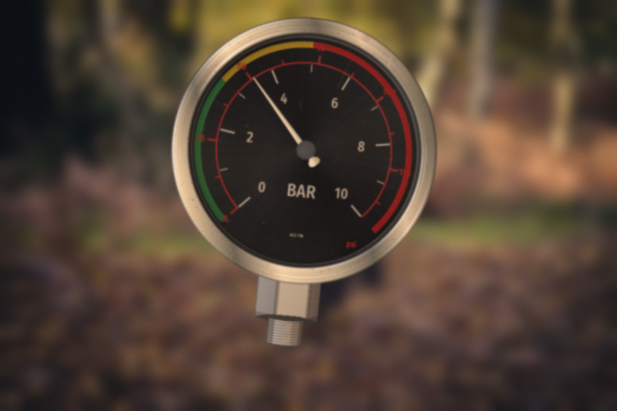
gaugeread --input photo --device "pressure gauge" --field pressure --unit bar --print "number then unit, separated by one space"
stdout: 3.5 bar
